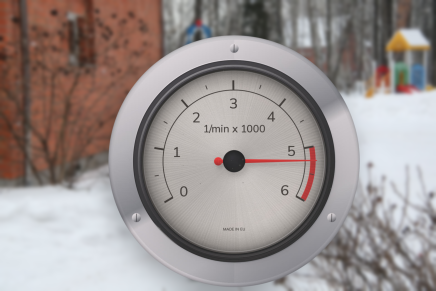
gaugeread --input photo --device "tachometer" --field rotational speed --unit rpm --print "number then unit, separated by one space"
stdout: 5250 rpm
